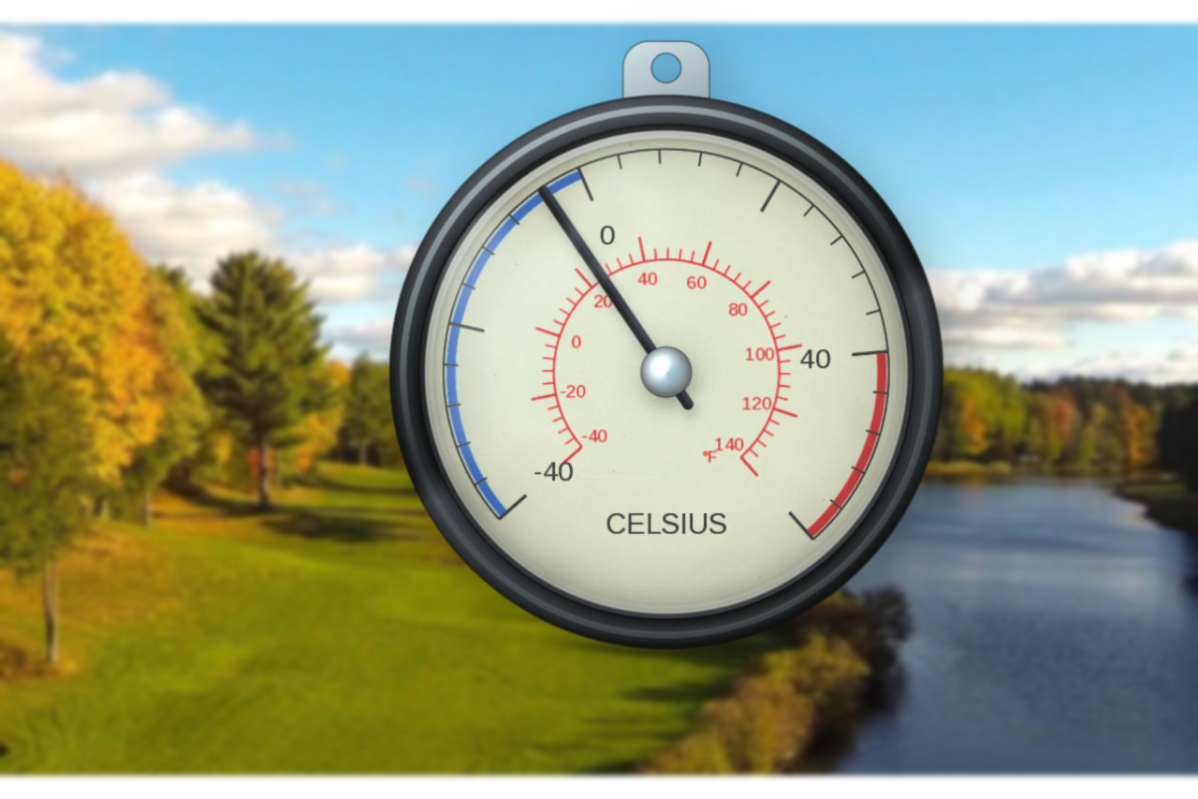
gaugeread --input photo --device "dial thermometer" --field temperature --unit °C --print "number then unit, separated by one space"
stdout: -4 °C
